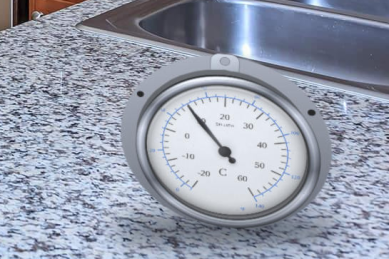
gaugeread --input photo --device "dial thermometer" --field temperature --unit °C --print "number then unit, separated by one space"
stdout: 10 °C
